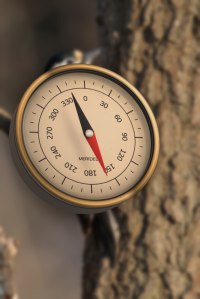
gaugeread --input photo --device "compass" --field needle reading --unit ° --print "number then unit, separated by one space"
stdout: 160 °
